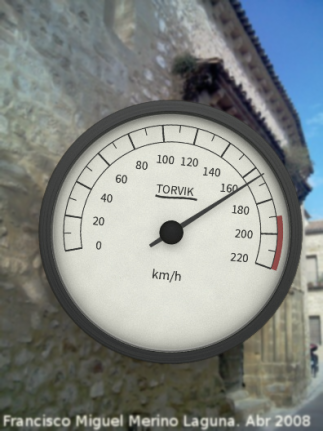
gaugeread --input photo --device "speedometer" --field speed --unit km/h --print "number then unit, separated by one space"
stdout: 165 km/h
